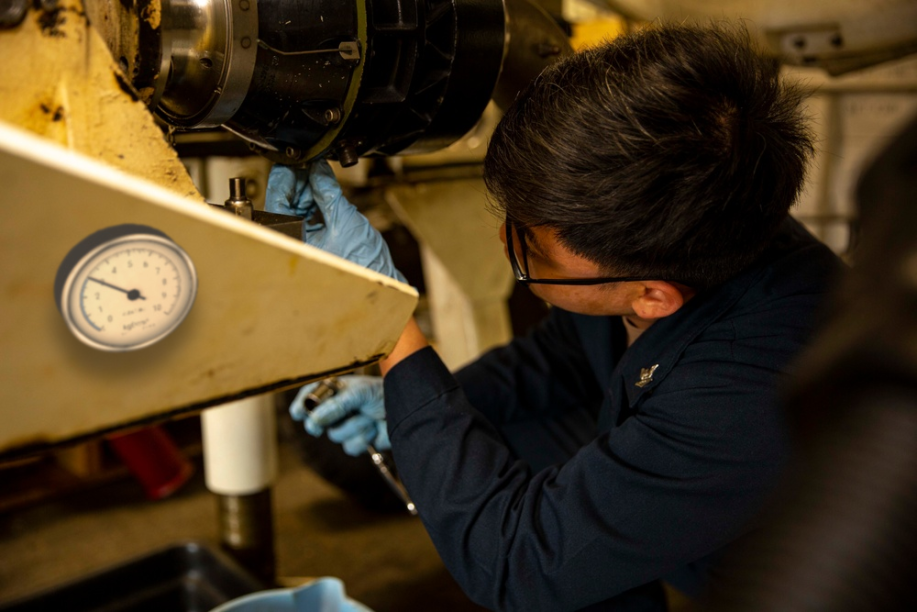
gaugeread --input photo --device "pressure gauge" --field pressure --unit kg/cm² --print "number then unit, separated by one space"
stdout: 3 kg/cm²
